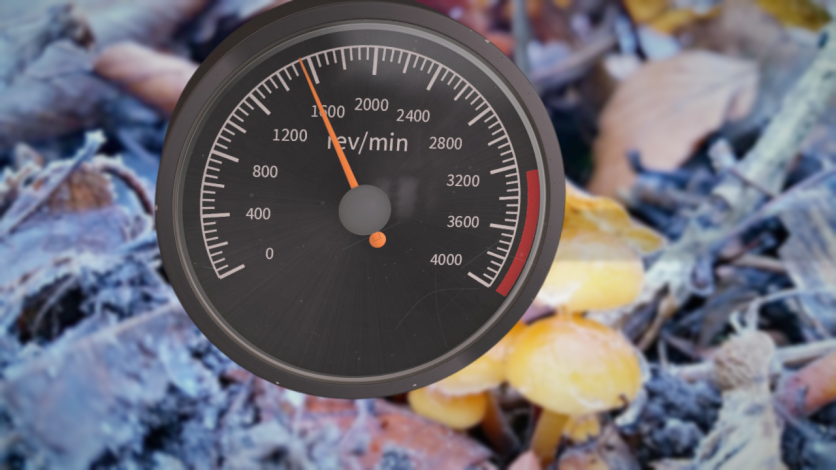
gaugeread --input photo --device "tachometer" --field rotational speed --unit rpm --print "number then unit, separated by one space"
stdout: 1550 rpm
